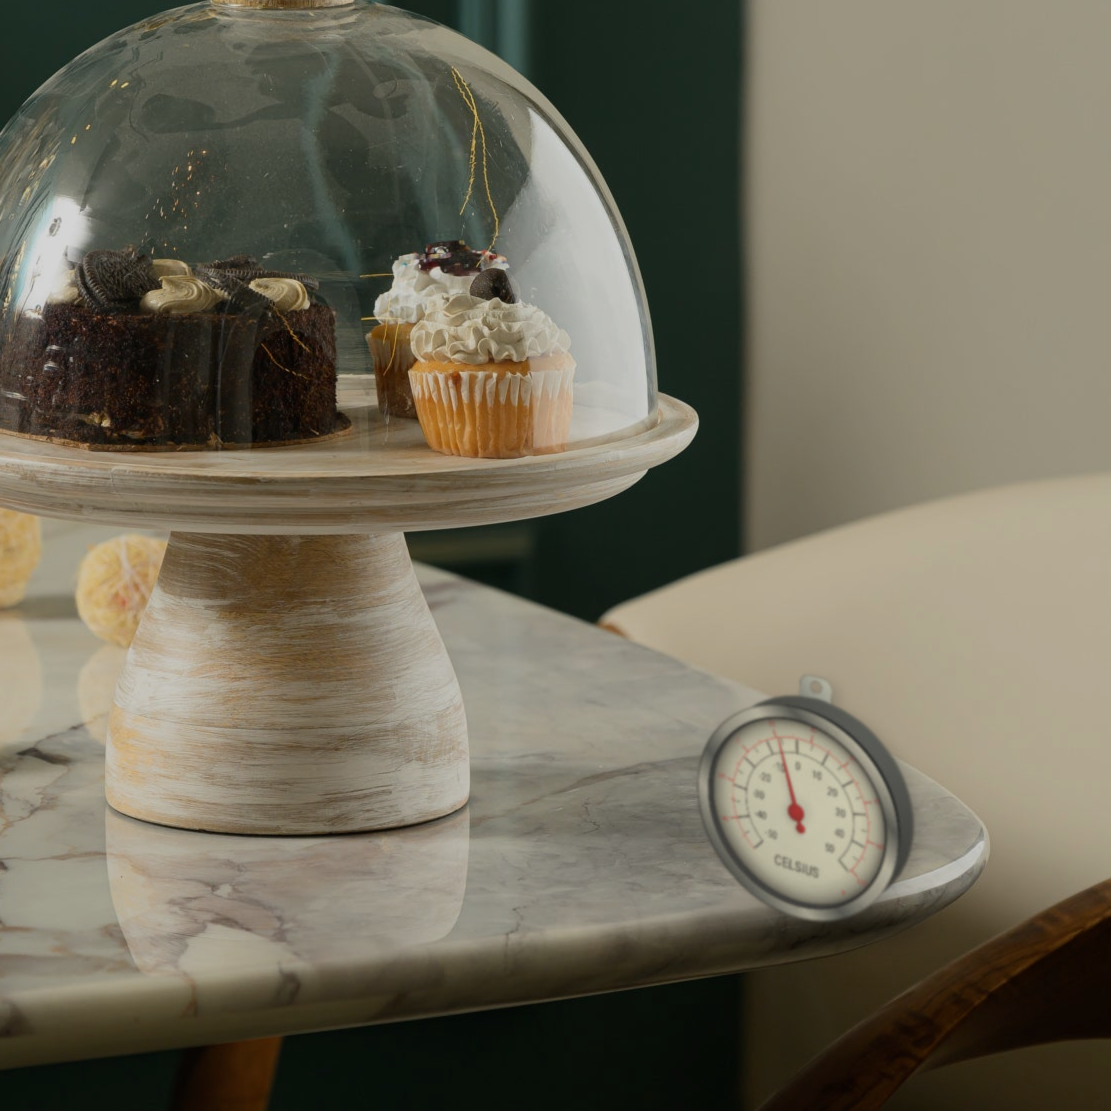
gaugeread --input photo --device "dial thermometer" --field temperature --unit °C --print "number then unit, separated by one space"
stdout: -5 °C
